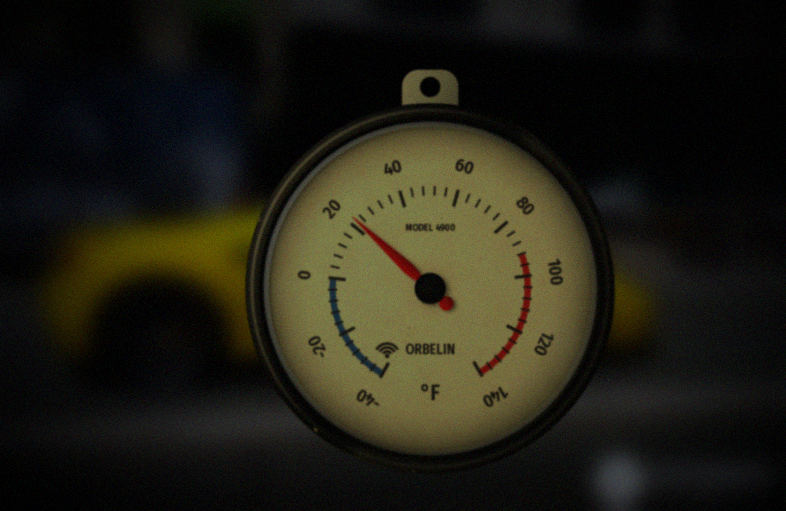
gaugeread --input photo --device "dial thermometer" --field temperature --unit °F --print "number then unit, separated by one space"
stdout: 22 °F
